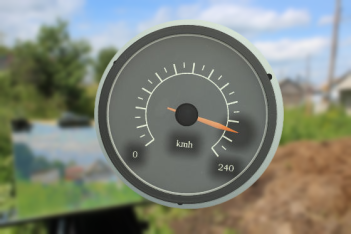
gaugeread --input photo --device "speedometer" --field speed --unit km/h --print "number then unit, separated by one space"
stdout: 210 km/h
